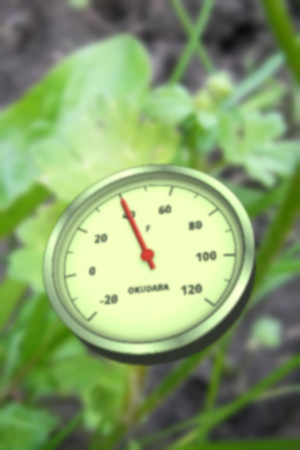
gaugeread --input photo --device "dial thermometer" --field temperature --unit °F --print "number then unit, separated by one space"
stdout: 40 °F
